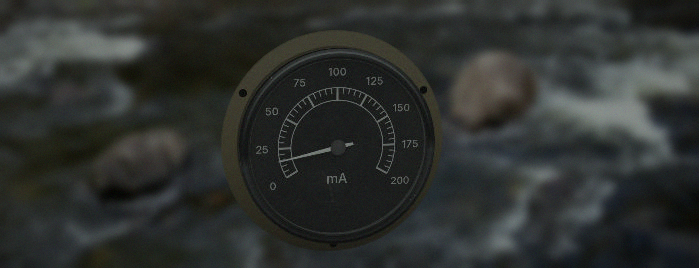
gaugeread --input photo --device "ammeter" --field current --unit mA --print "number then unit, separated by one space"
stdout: 15 mA
